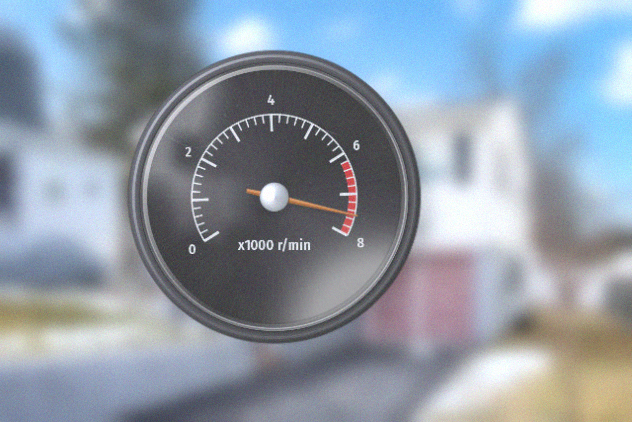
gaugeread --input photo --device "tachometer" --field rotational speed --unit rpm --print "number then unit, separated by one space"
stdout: 7500 rpm
